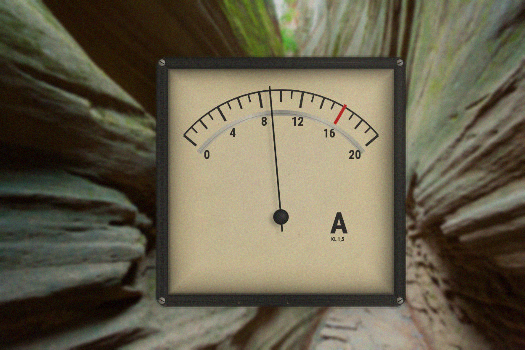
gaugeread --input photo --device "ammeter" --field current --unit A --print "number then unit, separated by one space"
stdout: 9 A
